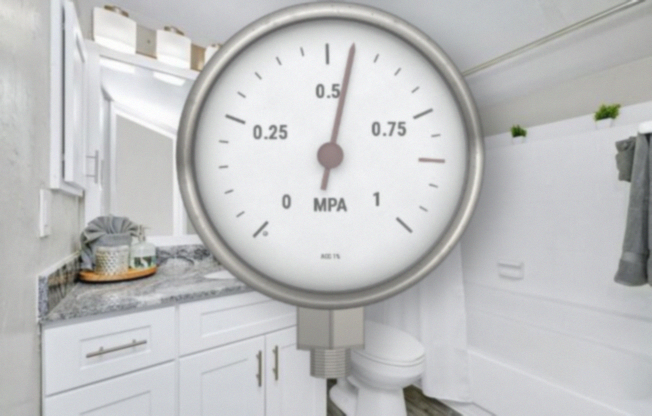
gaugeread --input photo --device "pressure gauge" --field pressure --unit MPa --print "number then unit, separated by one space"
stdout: 0.55 MPa
